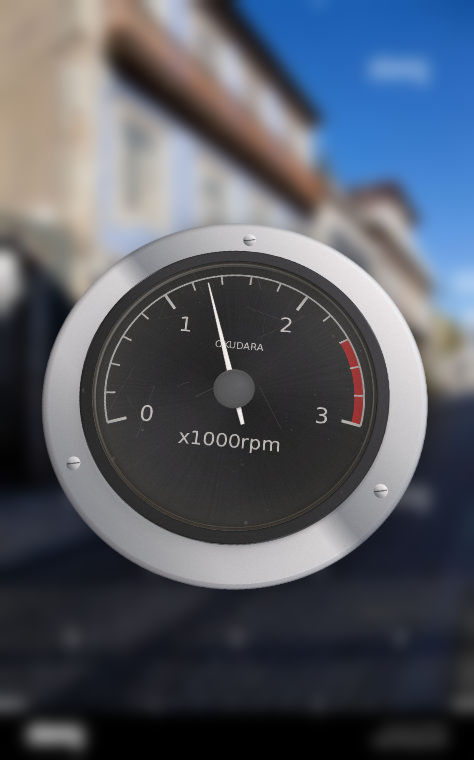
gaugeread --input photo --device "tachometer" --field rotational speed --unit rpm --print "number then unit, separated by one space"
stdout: 1300 rpm
